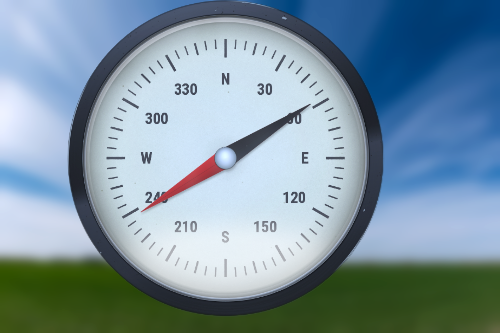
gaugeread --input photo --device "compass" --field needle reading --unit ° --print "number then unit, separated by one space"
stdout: 237.5 °
